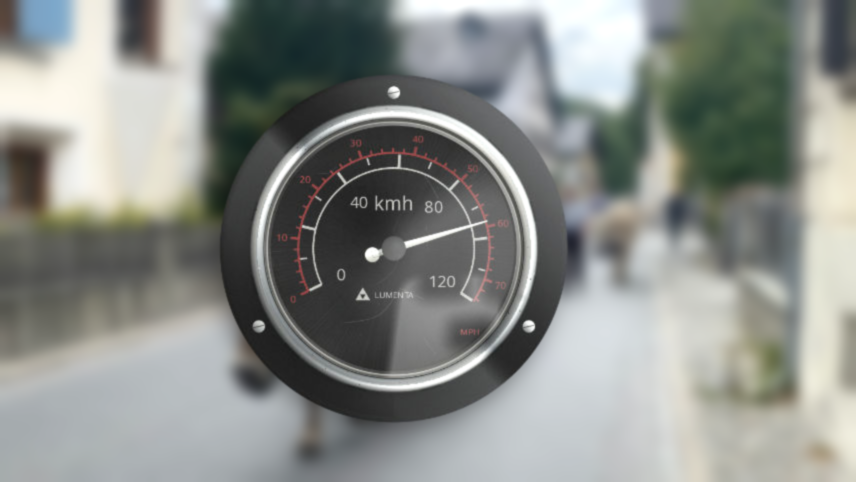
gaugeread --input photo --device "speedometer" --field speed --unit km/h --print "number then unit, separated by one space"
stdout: 95 km/h
